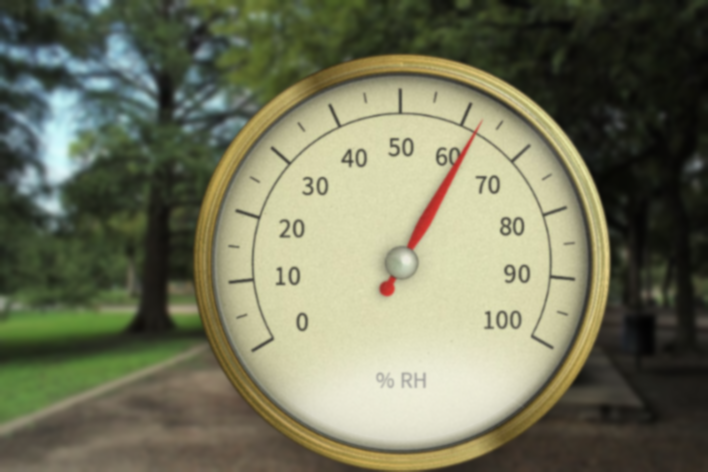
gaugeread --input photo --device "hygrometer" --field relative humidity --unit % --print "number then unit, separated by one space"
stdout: 62.5 %
